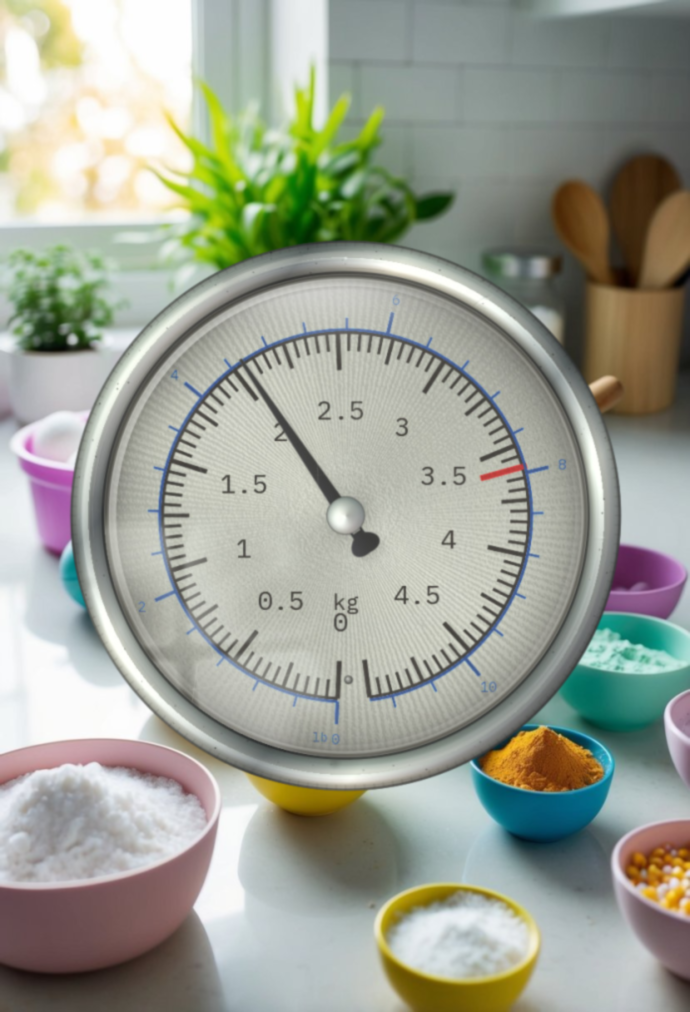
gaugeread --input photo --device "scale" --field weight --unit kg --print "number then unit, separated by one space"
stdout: 2.05 kg
